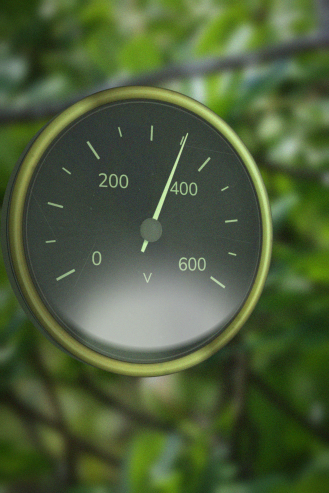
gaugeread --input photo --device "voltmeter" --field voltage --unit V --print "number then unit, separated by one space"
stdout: 350 V
